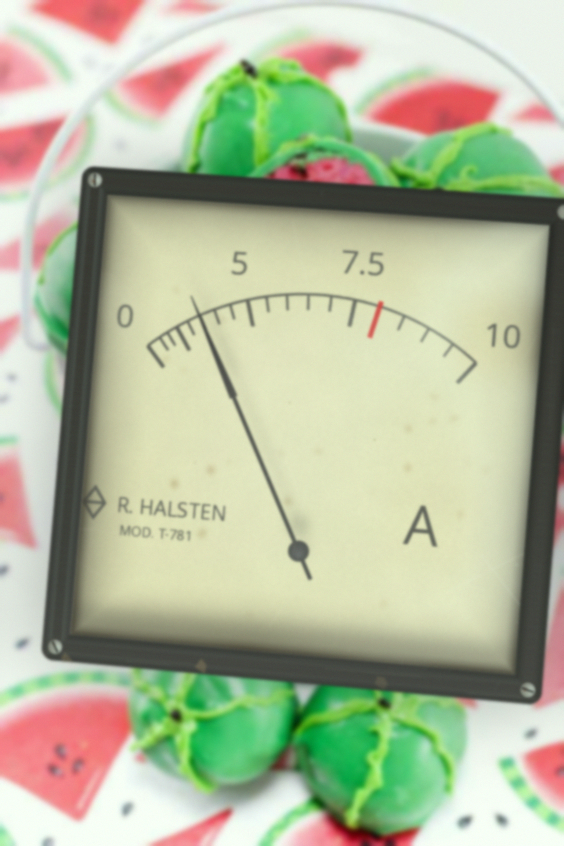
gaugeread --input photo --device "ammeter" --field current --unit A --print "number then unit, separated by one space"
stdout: 3.5 A
